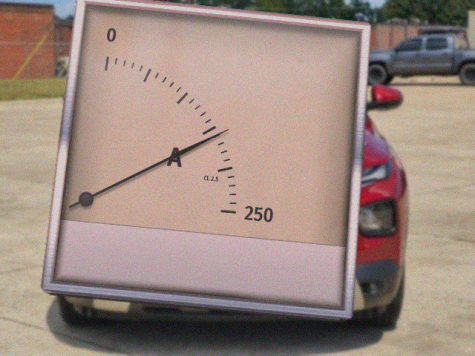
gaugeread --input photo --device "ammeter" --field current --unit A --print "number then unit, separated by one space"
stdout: 160 A
